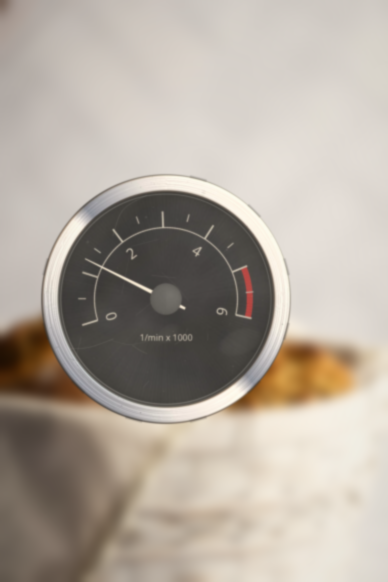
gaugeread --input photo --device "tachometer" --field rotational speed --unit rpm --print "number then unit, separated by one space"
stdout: 1250 rpm
